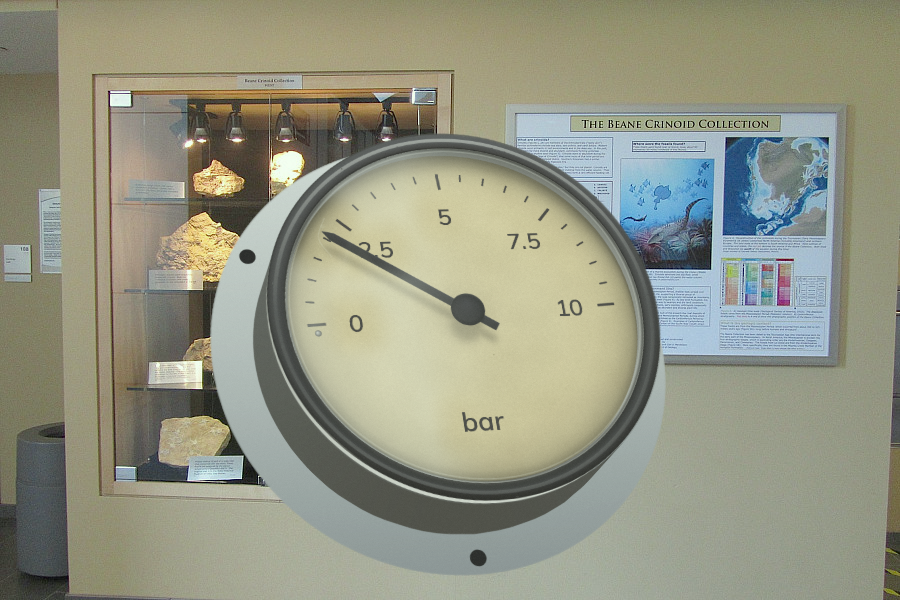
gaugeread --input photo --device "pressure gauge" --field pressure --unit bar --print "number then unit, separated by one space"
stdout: 2 bar
